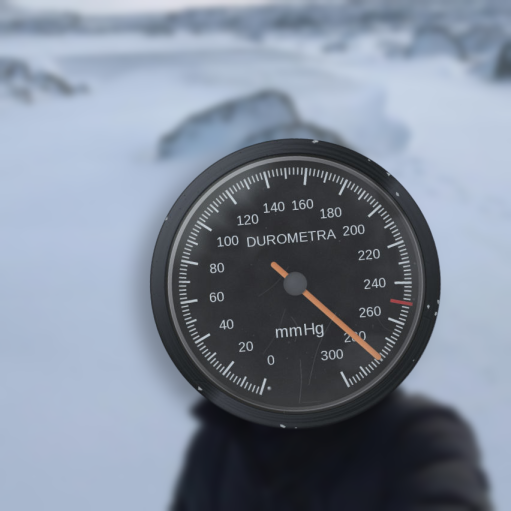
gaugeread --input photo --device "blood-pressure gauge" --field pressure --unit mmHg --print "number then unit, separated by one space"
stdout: 280 mmHg
